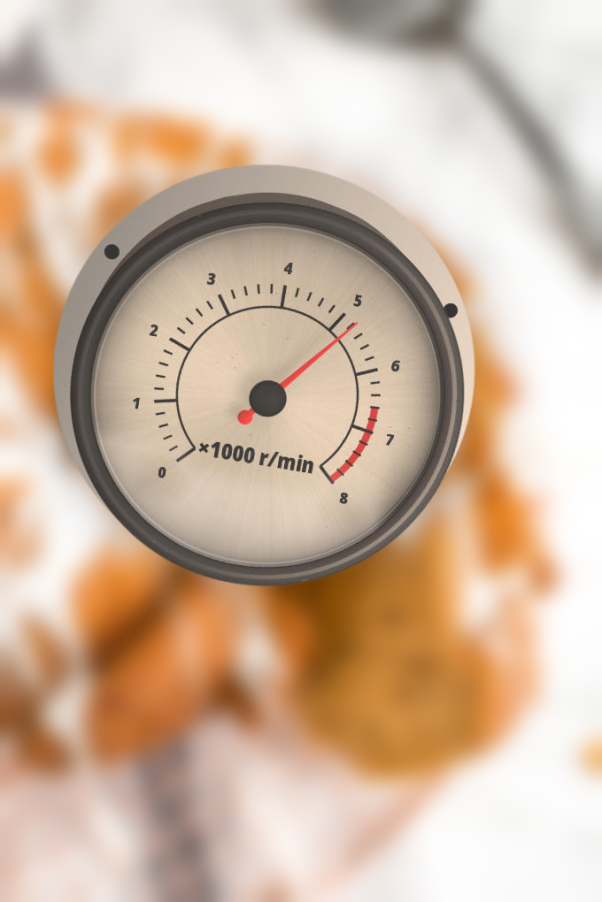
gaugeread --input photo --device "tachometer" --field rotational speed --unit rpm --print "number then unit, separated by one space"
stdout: 5200 rpm
